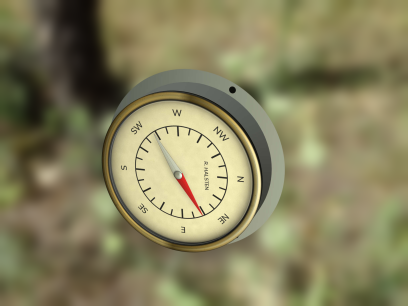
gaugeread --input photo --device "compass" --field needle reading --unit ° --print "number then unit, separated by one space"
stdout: 60 °
